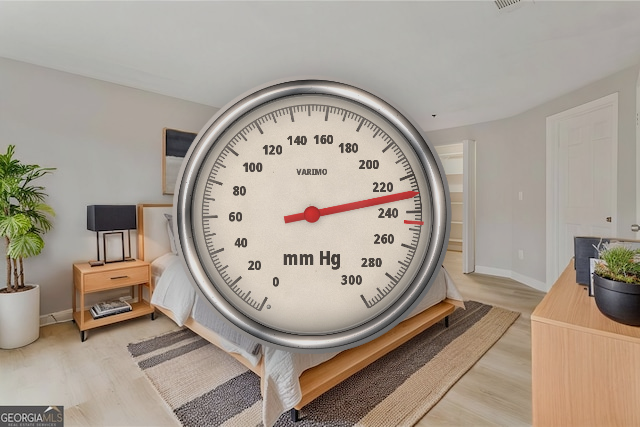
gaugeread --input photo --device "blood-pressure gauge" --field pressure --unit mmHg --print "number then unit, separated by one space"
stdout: 230 mmHg
